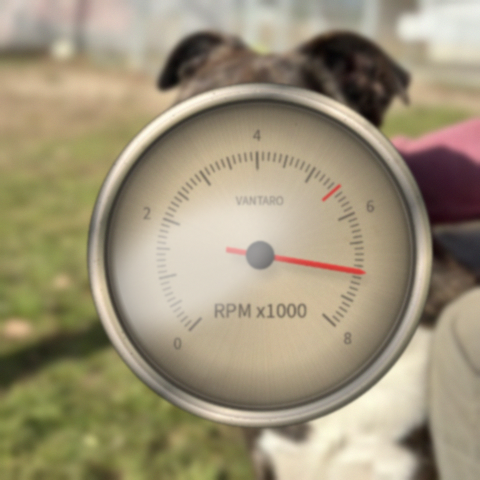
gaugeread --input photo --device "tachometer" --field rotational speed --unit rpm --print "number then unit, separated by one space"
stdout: 7000 rpm
